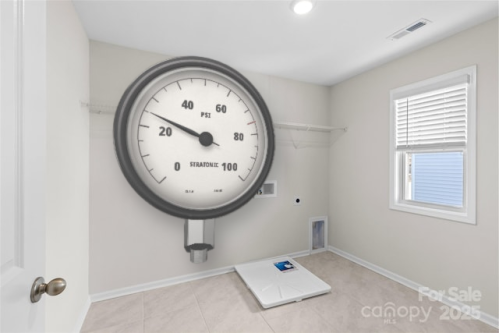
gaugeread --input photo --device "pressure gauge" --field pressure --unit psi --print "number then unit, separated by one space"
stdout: 25 psi
